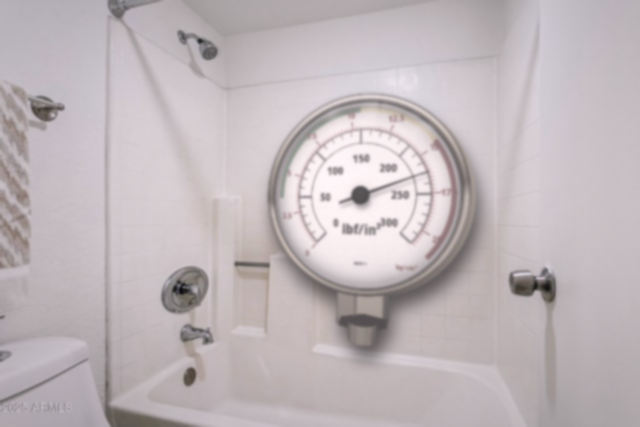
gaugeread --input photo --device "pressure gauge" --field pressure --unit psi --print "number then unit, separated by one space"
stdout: 230 psi
